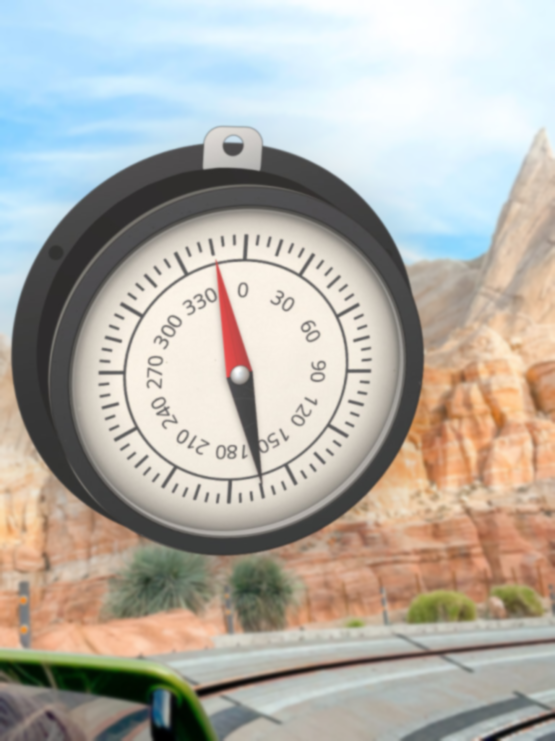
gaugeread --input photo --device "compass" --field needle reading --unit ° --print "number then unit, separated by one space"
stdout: 345 °
